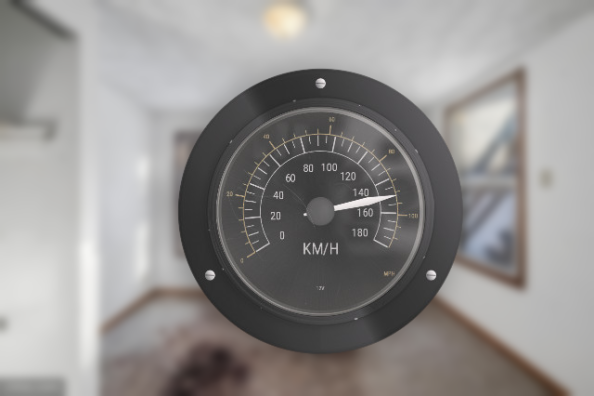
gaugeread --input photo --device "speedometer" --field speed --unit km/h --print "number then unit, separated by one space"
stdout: 150 km/h
